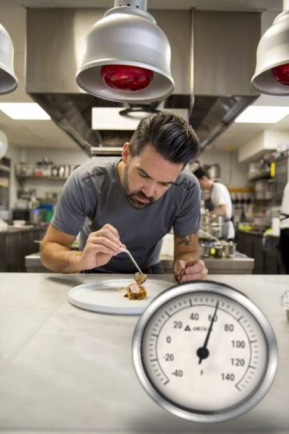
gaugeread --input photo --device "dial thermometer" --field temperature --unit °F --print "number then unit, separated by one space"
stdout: 60 °F
